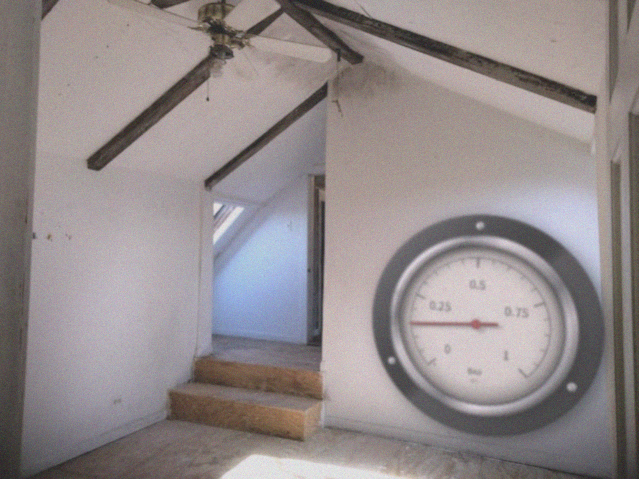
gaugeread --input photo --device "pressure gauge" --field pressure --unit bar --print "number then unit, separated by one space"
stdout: 0.15 bar
